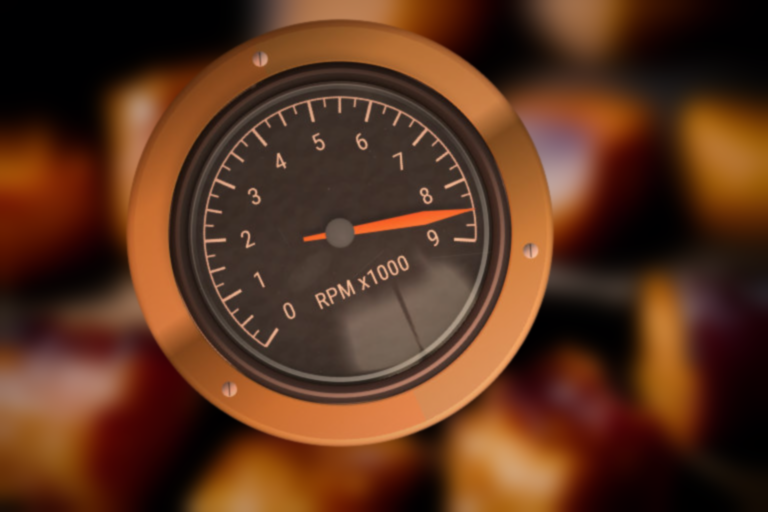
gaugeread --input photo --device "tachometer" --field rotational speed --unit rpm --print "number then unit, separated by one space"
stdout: 8500 rpm
